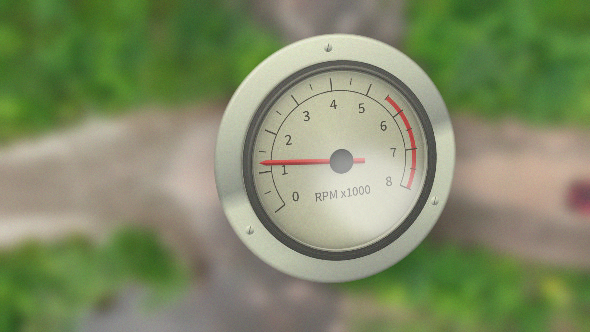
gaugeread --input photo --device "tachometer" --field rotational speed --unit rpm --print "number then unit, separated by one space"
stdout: 1250 rpm
